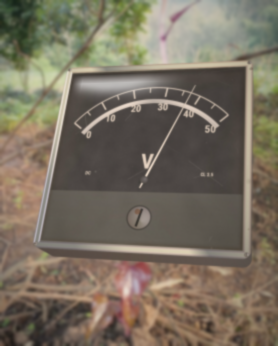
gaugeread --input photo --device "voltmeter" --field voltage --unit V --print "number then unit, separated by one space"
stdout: 37.5 V
